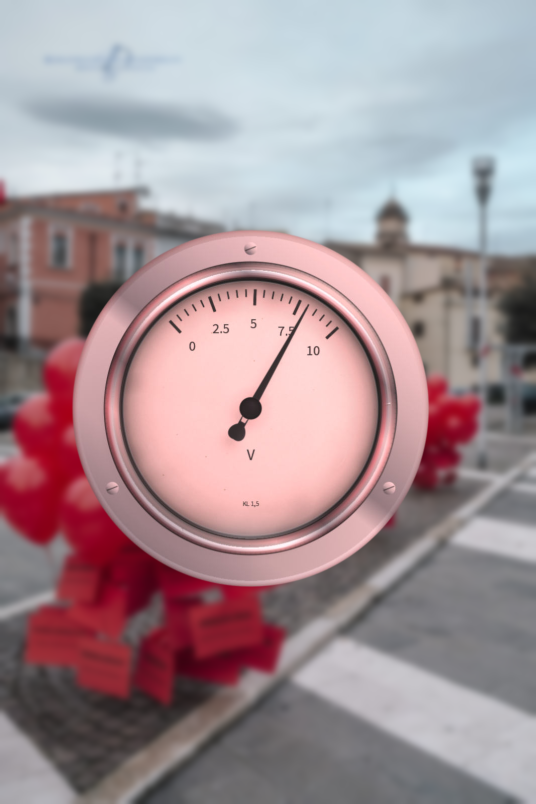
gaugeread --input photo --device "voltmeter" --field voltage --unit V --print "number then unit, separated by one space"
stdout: 8 V
